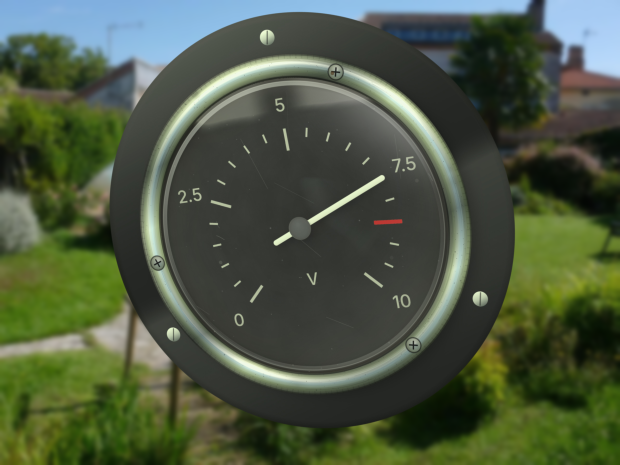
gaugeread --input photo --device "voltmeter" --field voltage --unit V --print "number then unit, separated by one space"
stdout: 7.5 V
